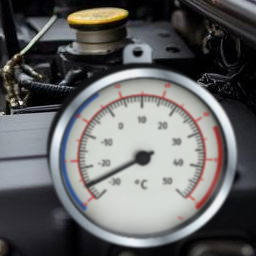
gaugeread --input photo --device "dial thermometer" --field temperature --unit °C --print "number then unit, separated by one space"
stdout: -25 °C
